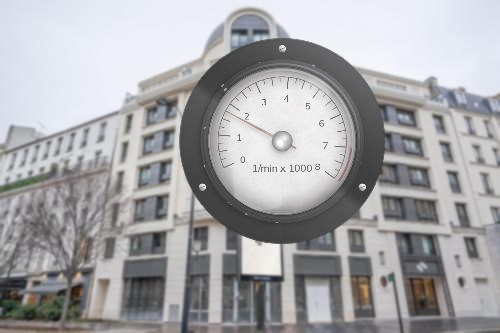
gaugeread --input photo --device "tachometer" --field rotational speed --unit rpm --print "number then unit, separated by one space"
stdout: 1750 rpm
